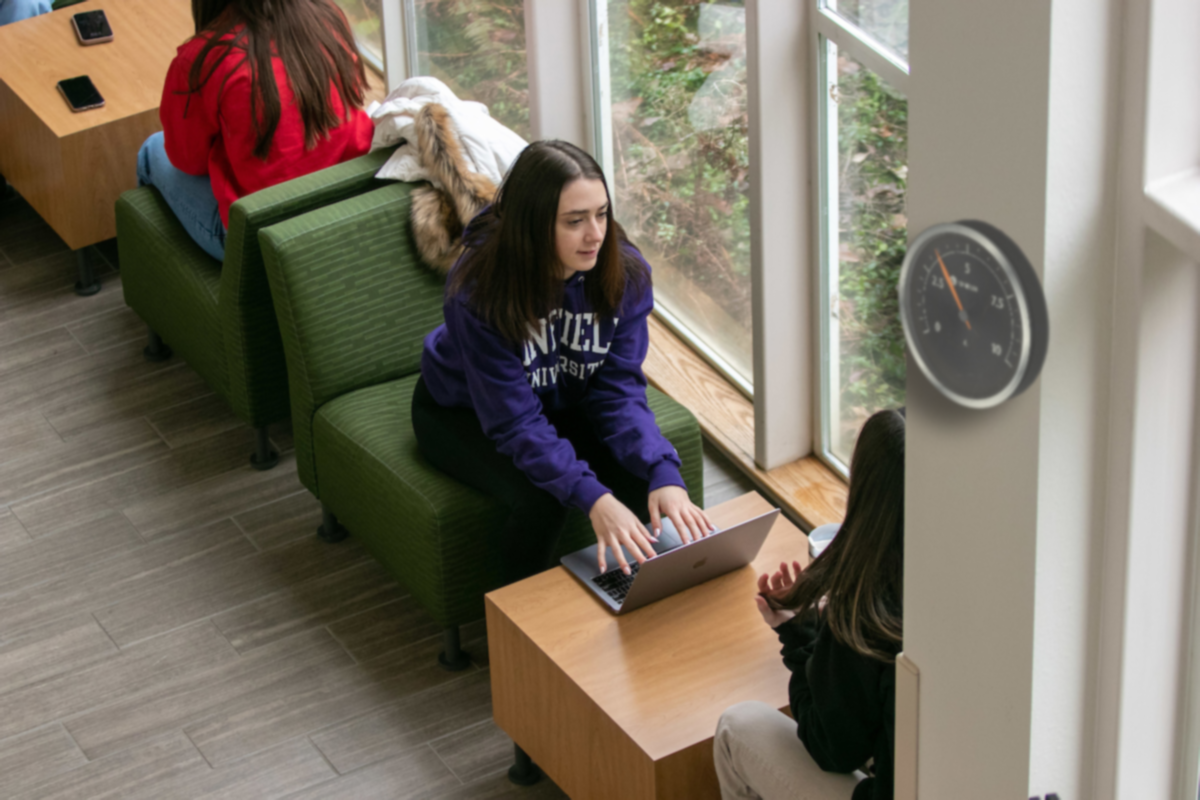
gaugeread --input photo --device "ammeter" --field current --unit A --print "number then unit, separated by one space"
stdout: 3.5 A
